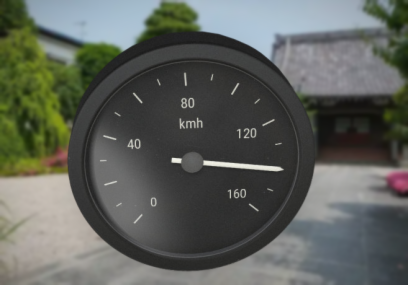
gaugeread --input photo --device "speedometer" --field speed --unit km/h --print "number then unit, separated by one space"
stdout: 140 km/h
